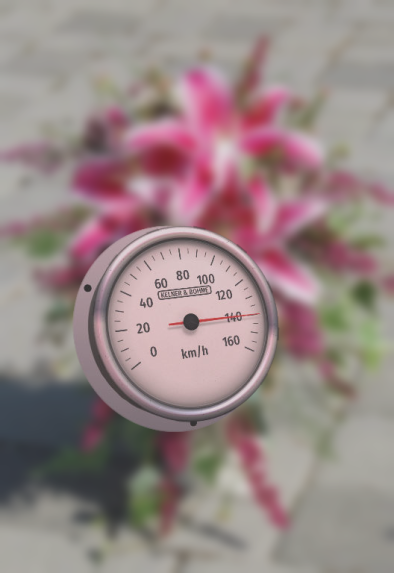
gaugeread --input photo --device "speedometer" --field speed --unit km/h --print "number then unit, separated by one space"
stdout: 140 km/h
